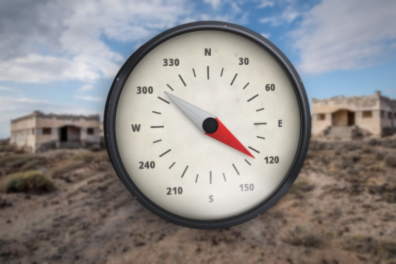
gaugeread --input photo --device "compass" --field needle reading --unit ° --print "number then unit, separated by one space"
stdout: 127.5 °
